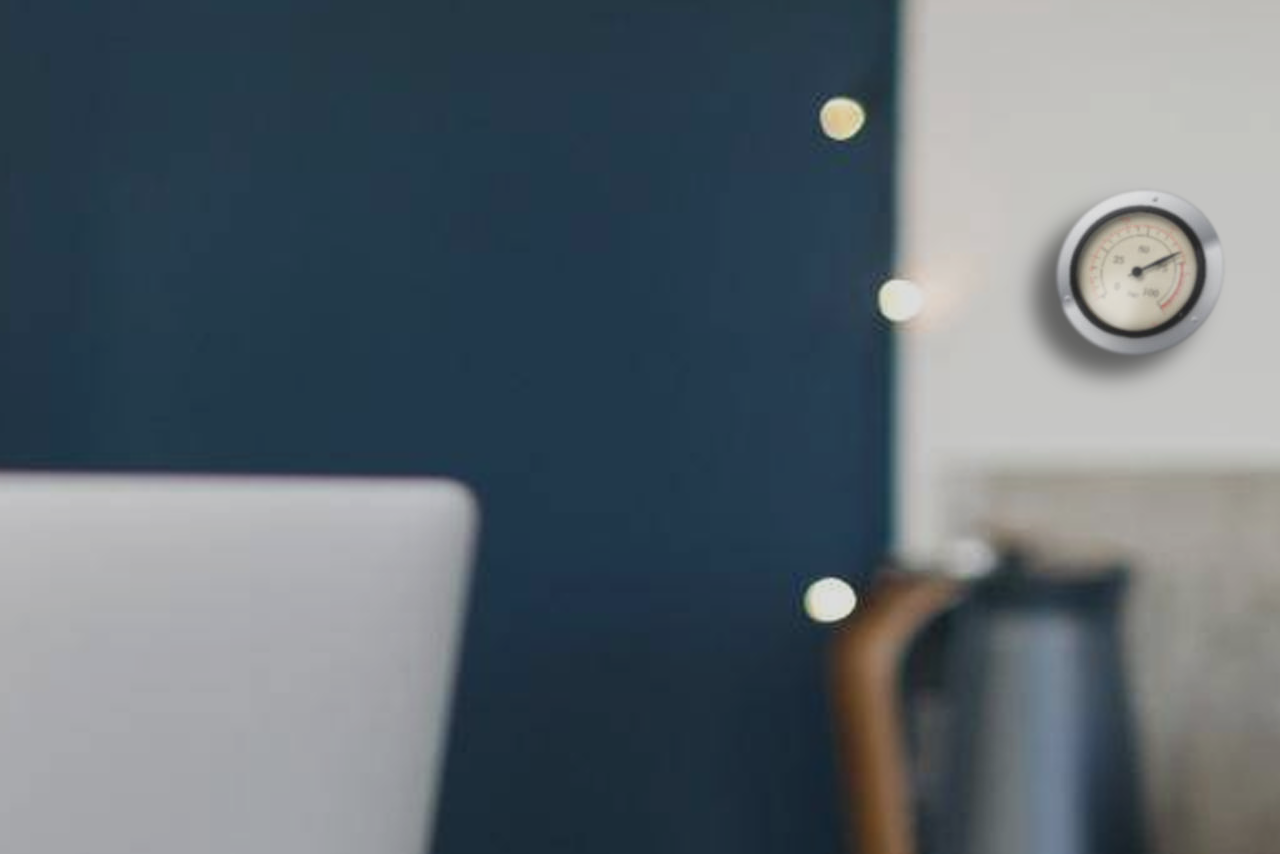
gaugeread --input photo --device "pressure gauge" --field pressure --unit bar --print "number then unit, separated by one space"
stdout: 70 bar
